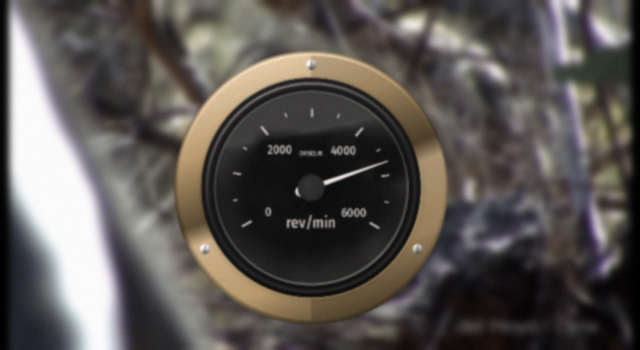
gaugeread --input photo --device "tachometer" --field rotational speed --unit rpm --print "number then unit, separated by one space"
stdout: 4750 rpm
